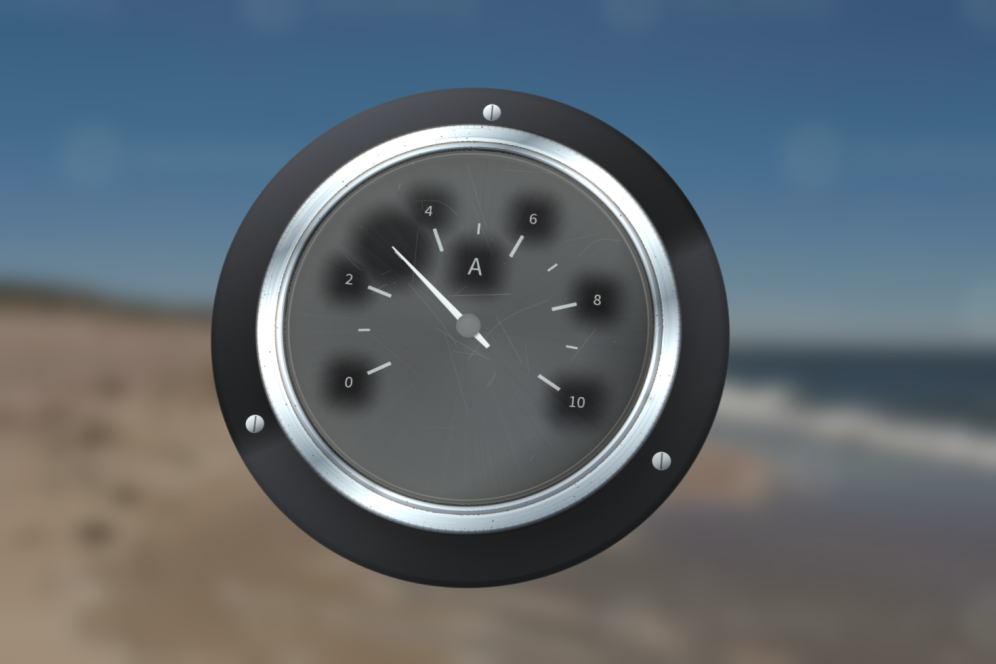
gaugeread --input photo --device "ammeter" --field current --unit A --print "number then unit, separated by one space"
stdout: 3 A
